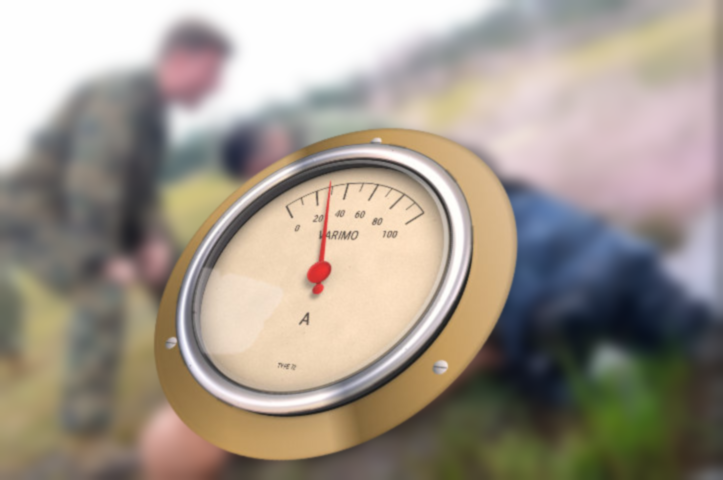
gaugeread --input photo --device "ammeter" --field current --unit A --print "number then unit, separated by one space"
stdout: 30 A
